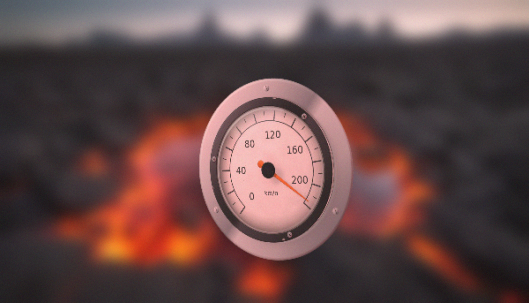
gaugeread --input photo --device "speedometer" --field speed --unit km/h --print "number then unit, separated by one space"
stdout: 215 km/h
